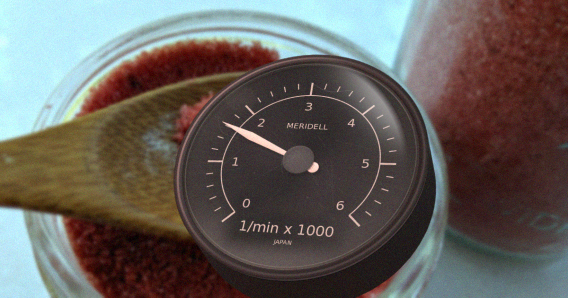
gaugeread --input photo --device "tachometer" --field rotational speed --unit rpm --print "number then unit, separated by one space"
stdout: 1600 rpm
